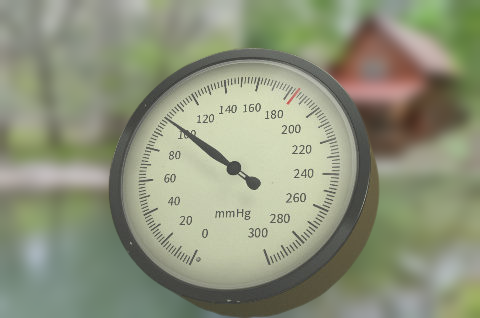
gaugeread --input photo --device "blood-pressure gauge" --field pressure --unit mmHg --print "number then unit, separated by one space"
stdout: 100 mmHg
